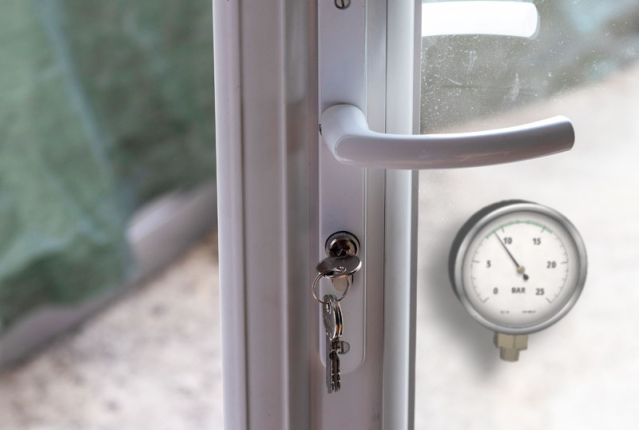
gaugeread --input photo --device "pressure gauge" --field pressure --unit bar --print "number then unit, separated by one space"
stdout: 9 bar
